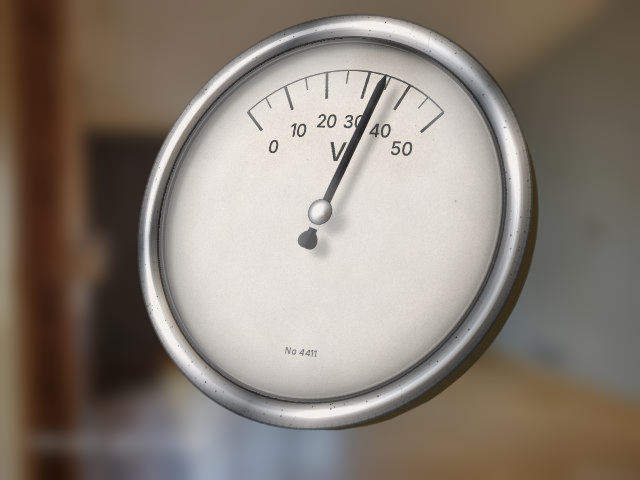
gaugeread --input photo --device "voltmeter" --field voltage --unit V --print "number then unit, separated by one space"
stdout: 35 V
